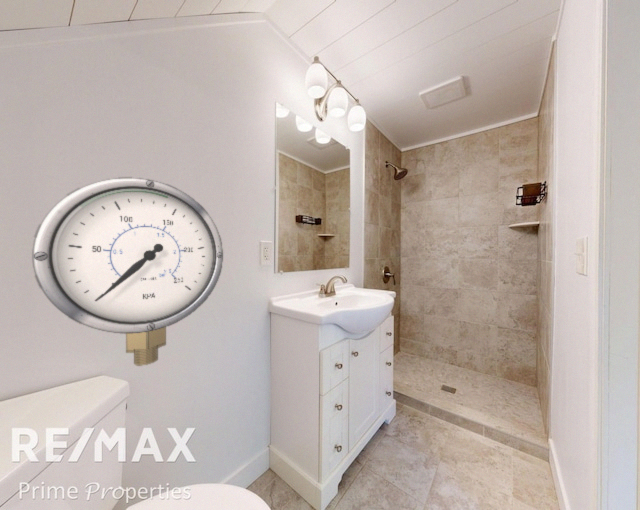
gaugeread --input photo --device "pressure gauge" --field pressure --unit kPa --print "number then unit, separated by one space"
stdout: 0 kPa
